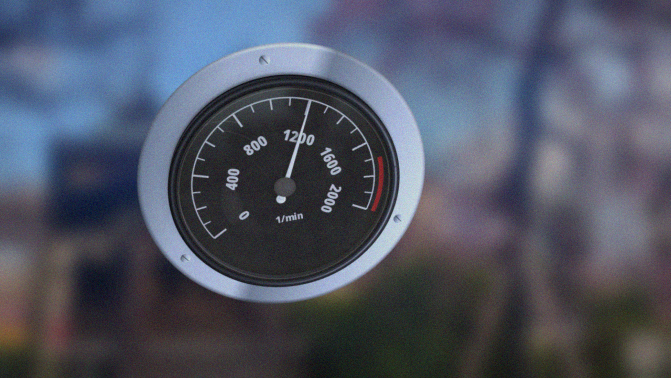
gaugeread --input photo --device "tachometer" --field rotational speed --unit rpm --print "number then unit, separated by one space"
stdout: 1200 rpm
